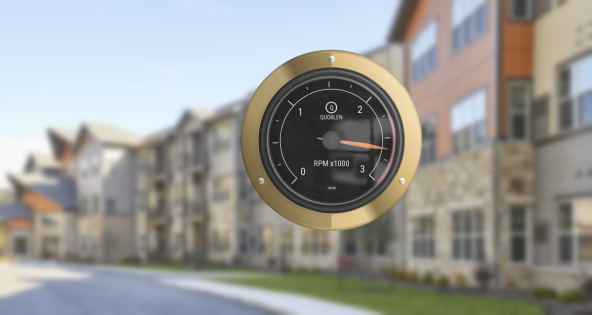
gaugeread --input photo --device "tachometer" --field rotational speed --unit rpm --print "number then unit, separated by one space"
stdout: 2625 rpm
